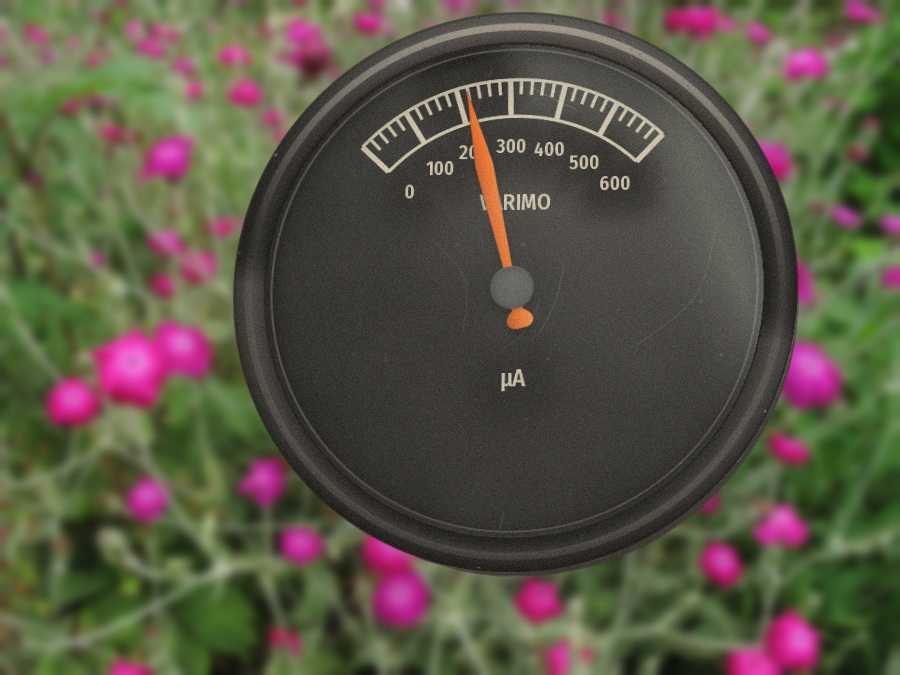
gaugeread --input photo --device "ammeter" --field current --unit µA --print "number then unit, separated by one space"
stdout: 220 µA
